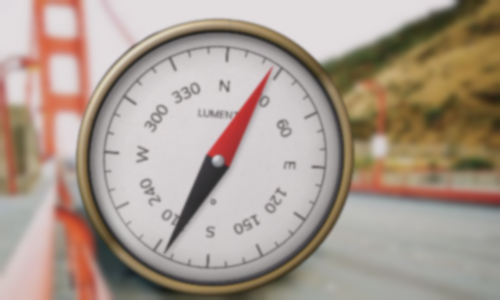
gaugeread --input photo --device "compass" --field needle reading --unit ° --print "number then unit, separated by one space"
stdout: 25 °
